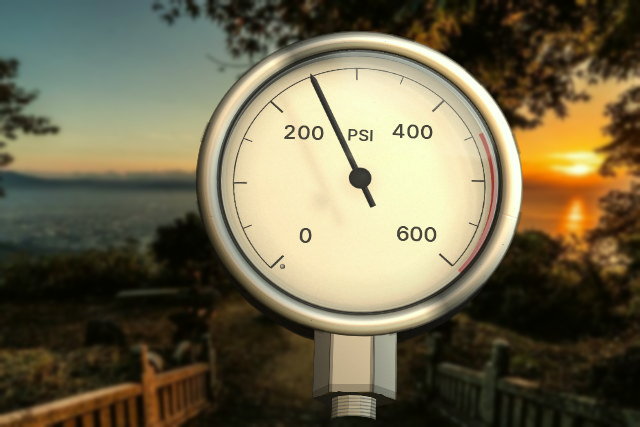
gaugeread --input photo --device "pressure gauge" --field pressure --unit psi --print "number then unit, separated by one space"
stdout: 250 psi
